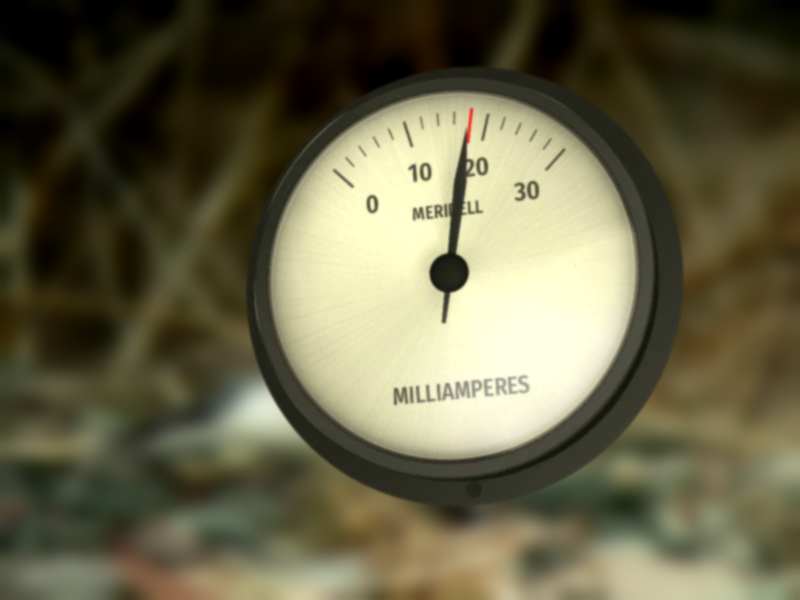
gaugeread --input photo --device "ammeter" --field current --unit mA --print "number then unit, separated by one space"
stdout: 18 mA
